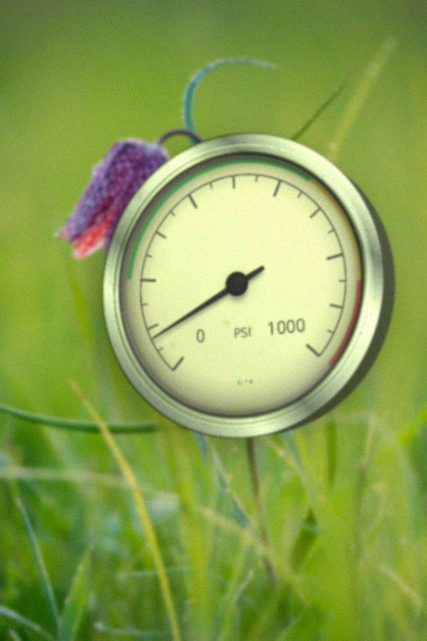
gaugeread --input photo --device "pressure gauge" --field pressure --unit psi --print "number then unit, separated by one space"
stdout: 75 psi
